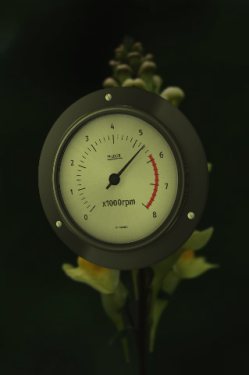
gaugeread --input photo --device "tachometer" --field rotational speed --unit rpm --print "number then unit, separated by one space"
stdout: 5400 rpm
